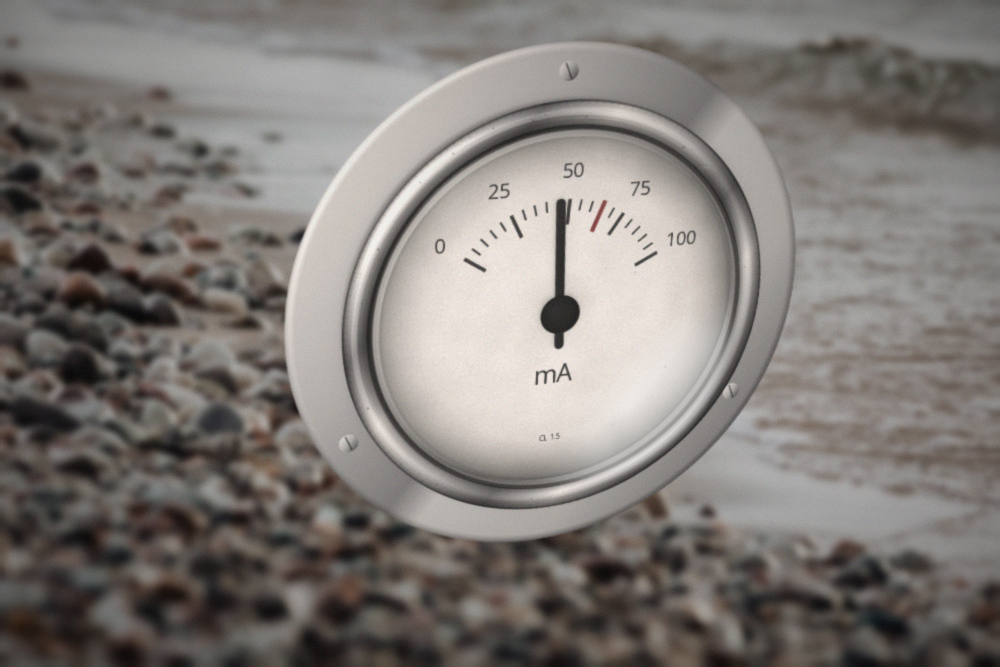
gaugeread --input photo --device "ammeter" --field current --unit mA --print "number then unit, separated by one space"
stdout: 45 mA
